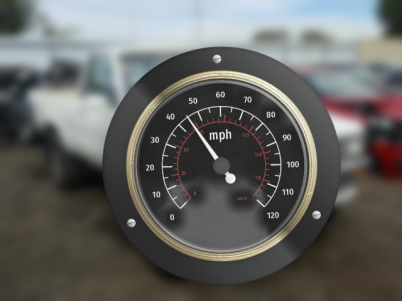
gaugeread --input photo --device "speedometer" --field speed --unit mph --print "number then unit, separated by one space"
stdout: 45 mph
